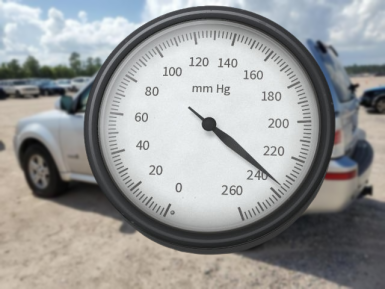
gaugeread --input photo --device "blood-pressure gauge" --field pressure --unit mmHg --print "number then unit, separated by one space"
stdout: 236 mmHg
